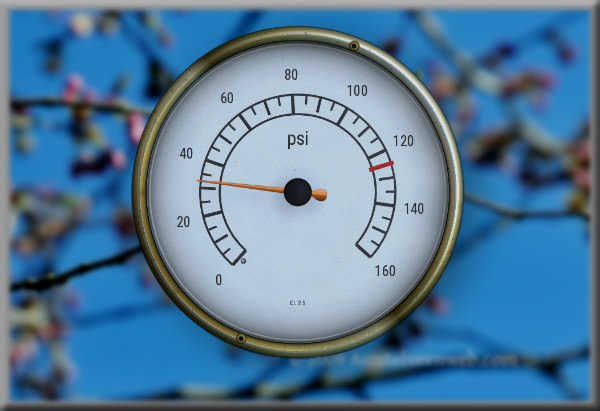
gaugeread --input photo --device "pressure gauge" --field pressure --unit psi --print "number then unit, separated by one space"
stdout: 32.5 psi
